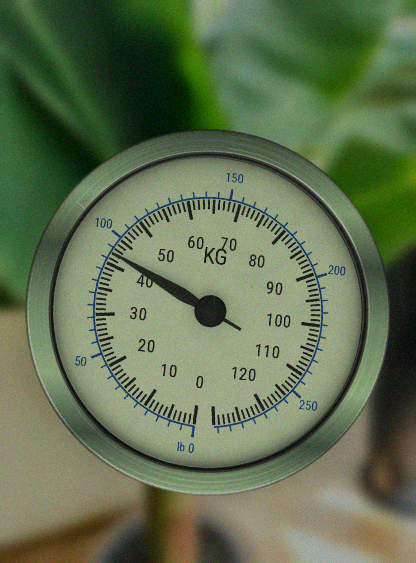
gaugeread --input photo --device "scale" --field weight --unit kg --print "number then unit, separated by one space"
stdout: 42 kg
